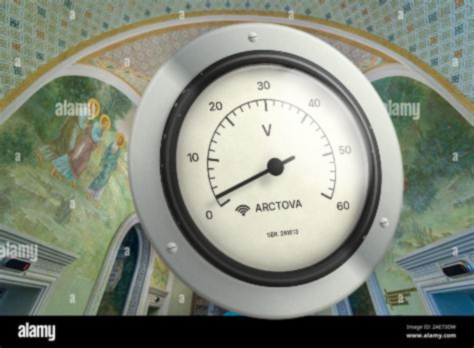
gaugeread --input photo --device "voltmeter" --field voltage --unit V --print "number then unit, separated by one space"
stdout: 2 V
